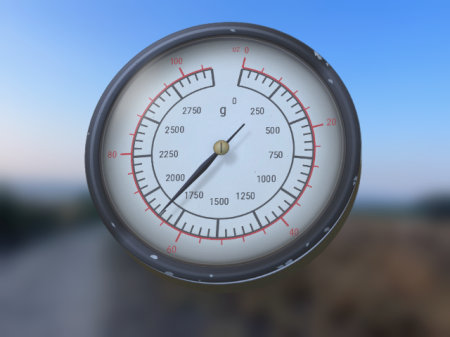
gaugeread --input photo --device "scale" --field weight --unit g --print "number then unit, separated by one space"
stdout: 1850 g
